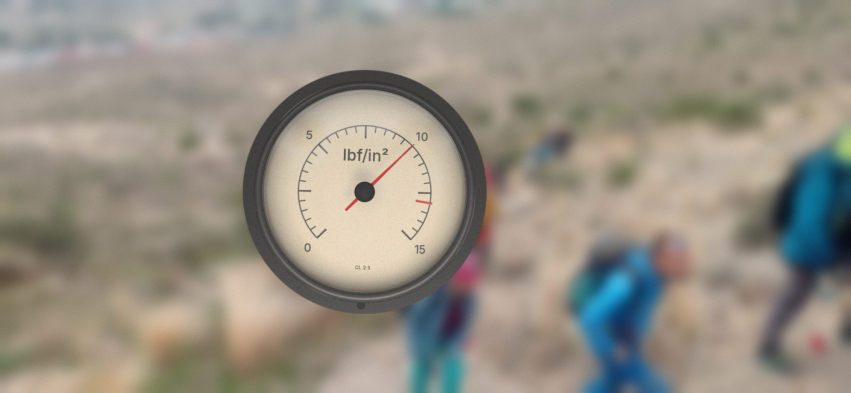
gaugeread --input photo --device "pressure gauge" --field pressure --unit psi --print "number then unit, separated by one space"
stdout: 10 psi
